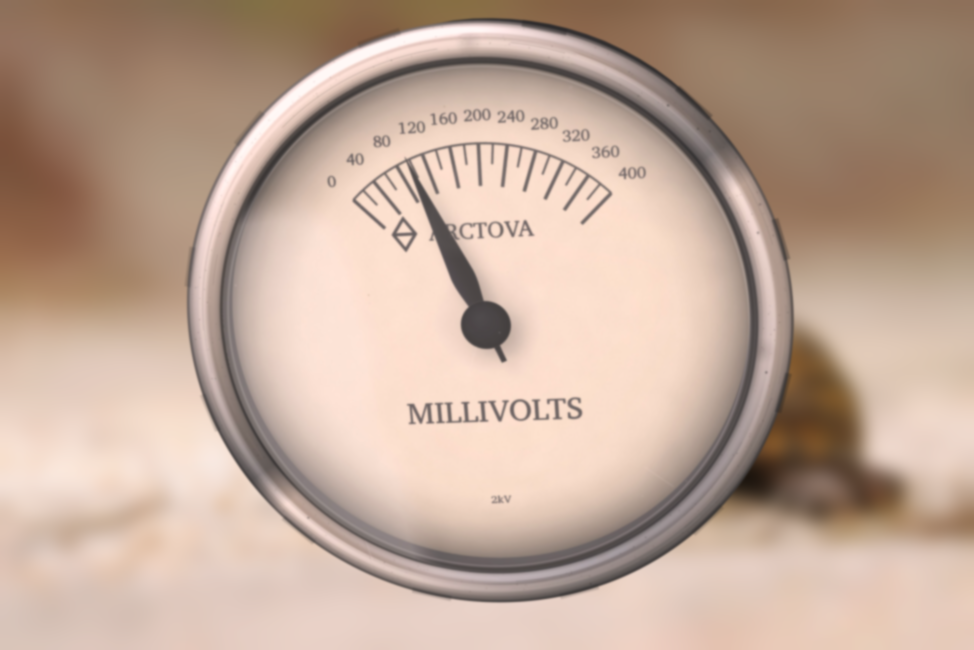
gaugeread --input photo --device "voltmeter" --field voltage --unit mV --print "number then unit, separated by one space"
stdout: 100 mV
